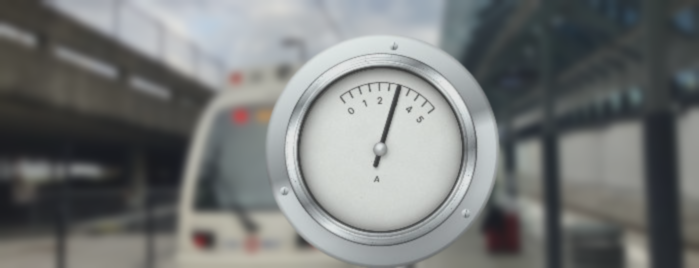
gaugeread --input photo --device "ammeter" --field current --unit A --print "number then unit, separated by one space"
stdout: 3 A
